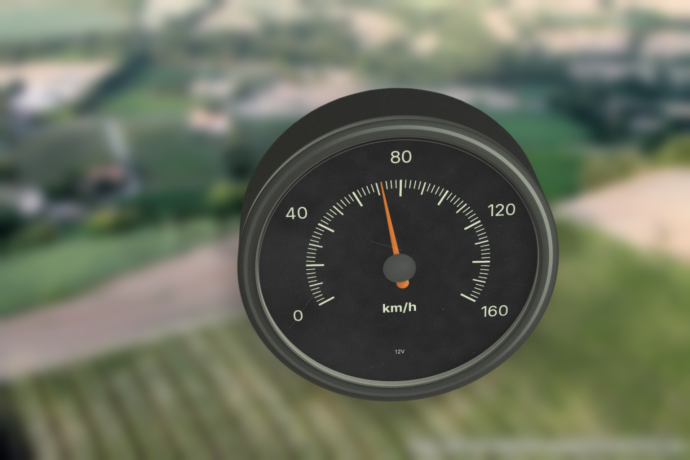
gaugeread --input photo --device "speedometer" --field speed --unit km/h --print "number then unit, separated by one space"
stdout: 72 km/h
